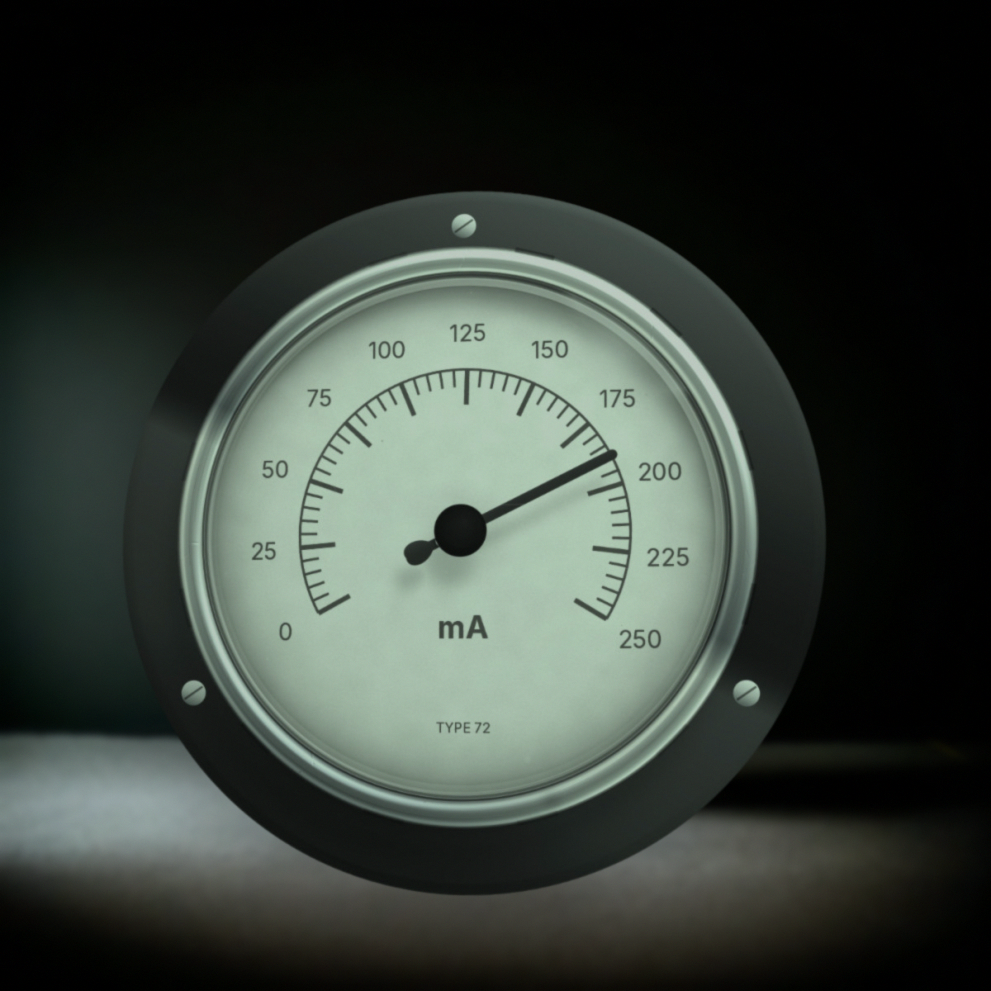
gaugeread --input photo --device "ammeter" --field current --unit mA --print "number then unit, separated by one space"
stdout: 190 mA
